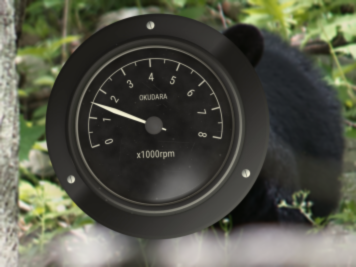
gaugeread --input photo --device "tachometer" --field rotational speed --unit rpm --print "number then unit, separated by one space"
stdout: 1500 rpm
